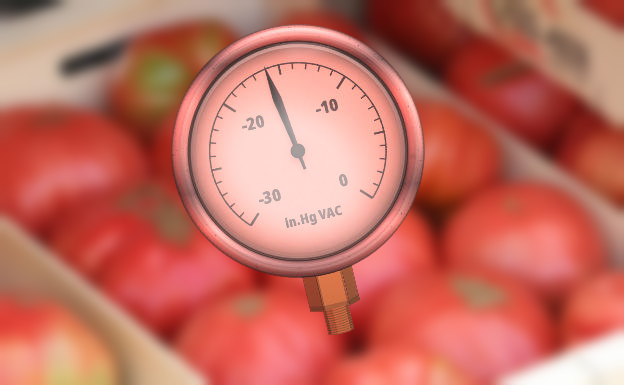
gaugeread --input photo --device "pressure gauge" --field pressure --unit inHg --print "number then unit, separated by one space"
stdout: -16 inHg
